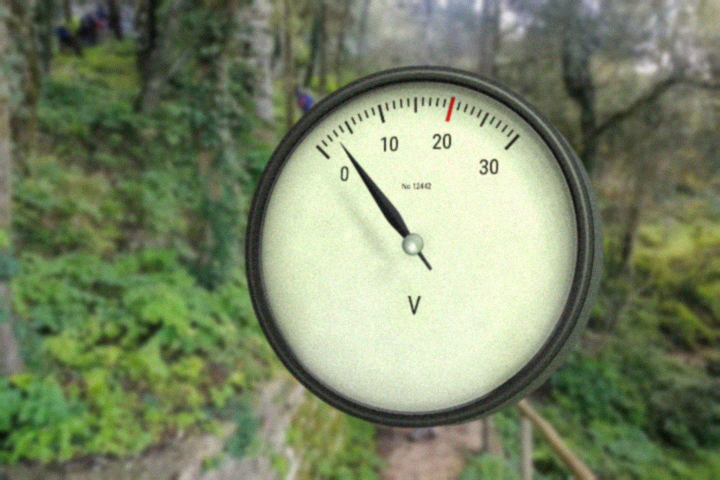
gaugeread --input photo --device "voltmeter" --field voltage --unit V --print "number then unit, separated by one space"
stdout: 3 V
